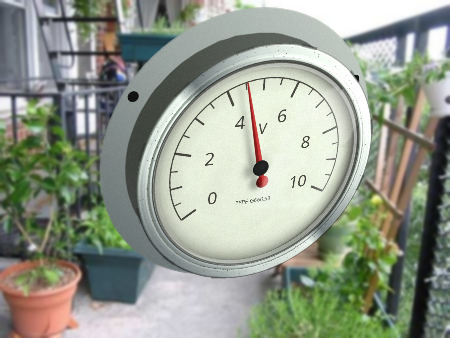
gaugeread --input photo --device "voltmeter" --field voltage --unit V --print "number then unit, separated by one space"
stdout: 4.5 V
